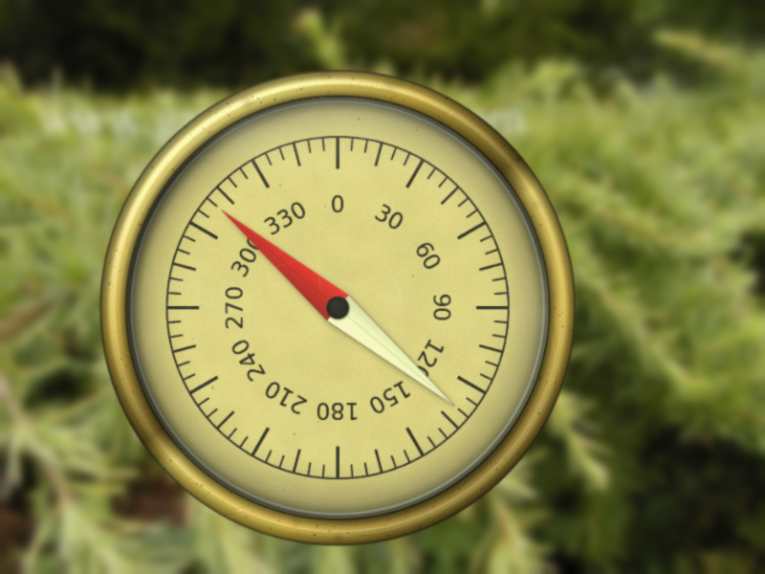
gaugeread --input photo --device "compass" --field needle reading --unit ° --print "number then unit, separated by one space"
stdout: 310 °
